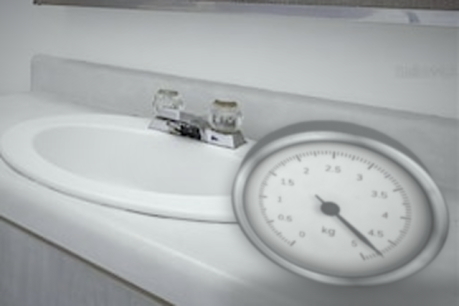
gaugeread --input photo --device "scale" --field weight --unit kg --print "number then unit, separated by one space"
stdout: 4.75 kg
